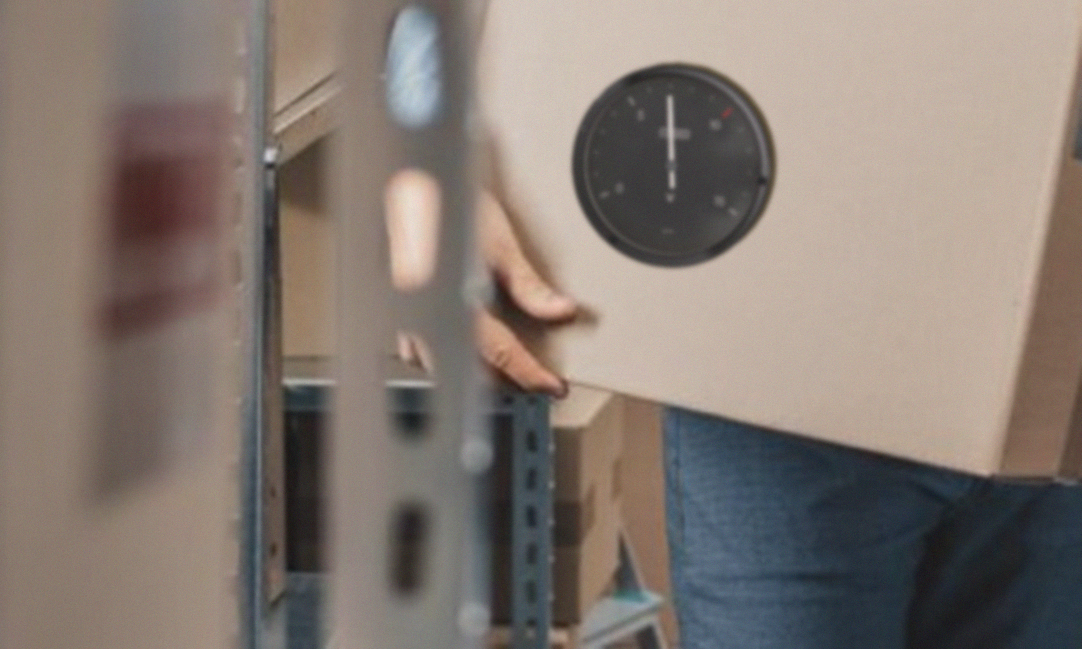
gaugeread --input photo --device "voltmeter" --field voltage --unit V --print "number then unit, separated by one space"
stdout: 7 V
